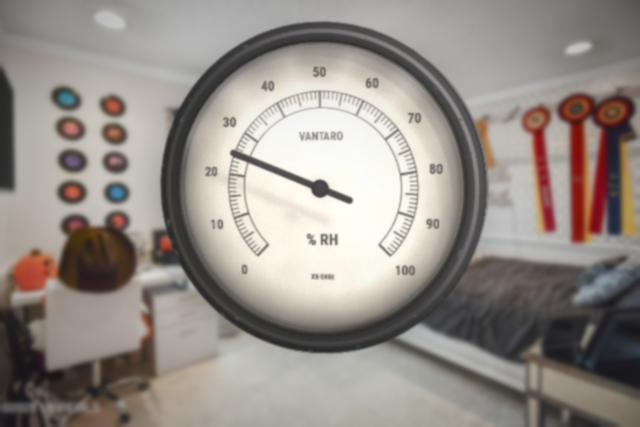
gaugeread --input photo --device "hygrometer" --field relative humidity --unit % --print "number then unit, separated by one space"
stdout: 25 %
